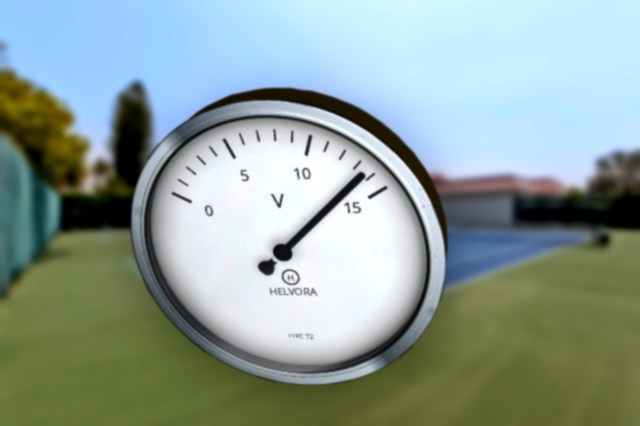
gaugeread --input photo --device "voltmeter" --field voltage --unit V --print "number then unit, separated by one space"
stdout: 13.5 V
